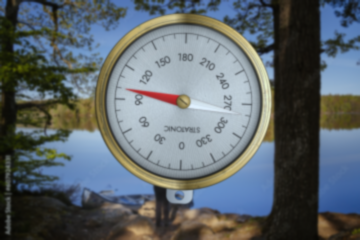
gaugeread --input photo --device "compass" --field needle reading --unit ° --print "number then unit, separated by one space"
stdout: 100 °
